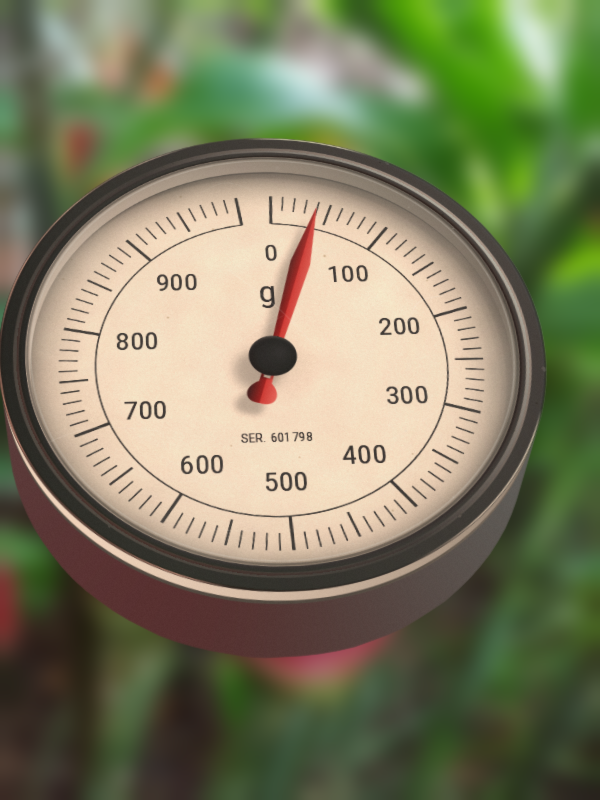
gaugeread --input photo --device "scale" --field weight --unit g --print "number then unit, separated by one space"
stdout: 40 g
